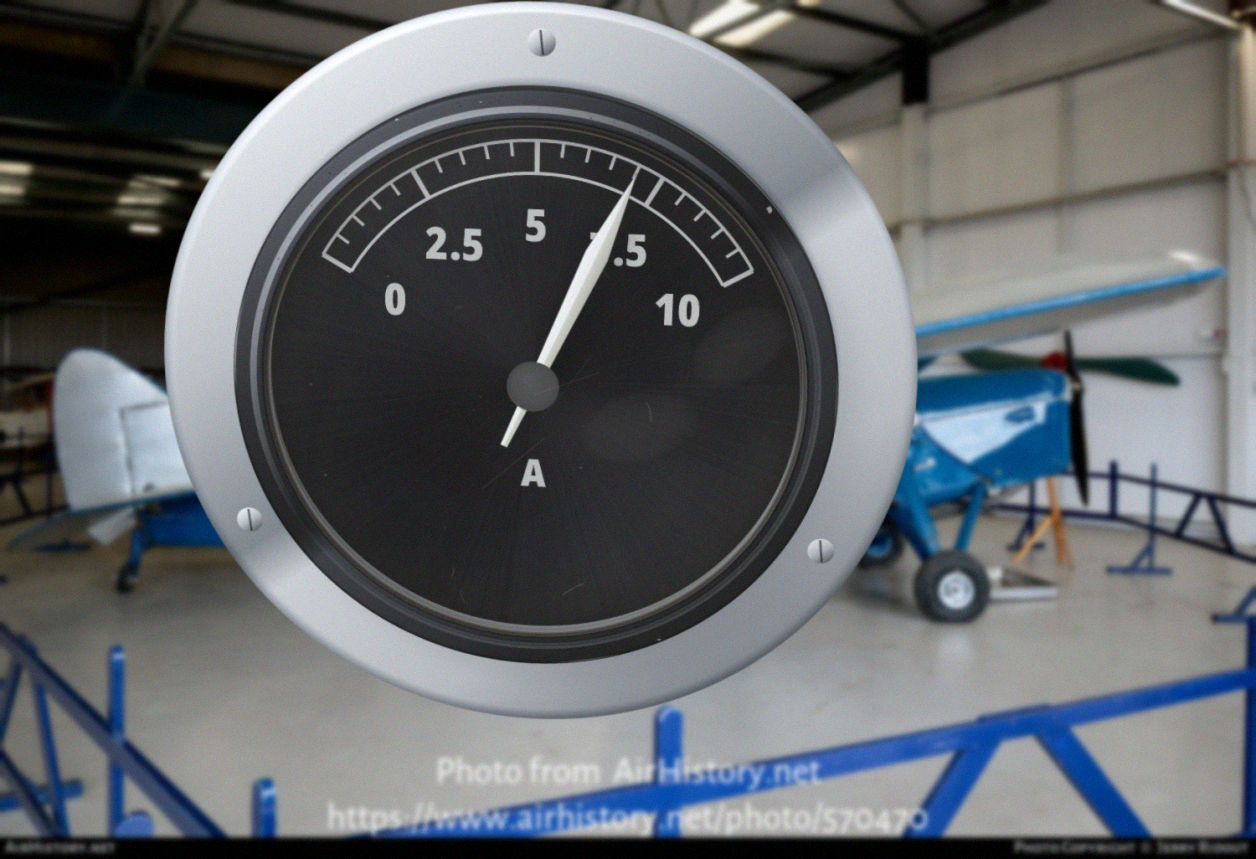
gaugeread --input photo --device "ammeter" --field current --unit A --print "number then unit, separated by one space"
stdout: 7 A
